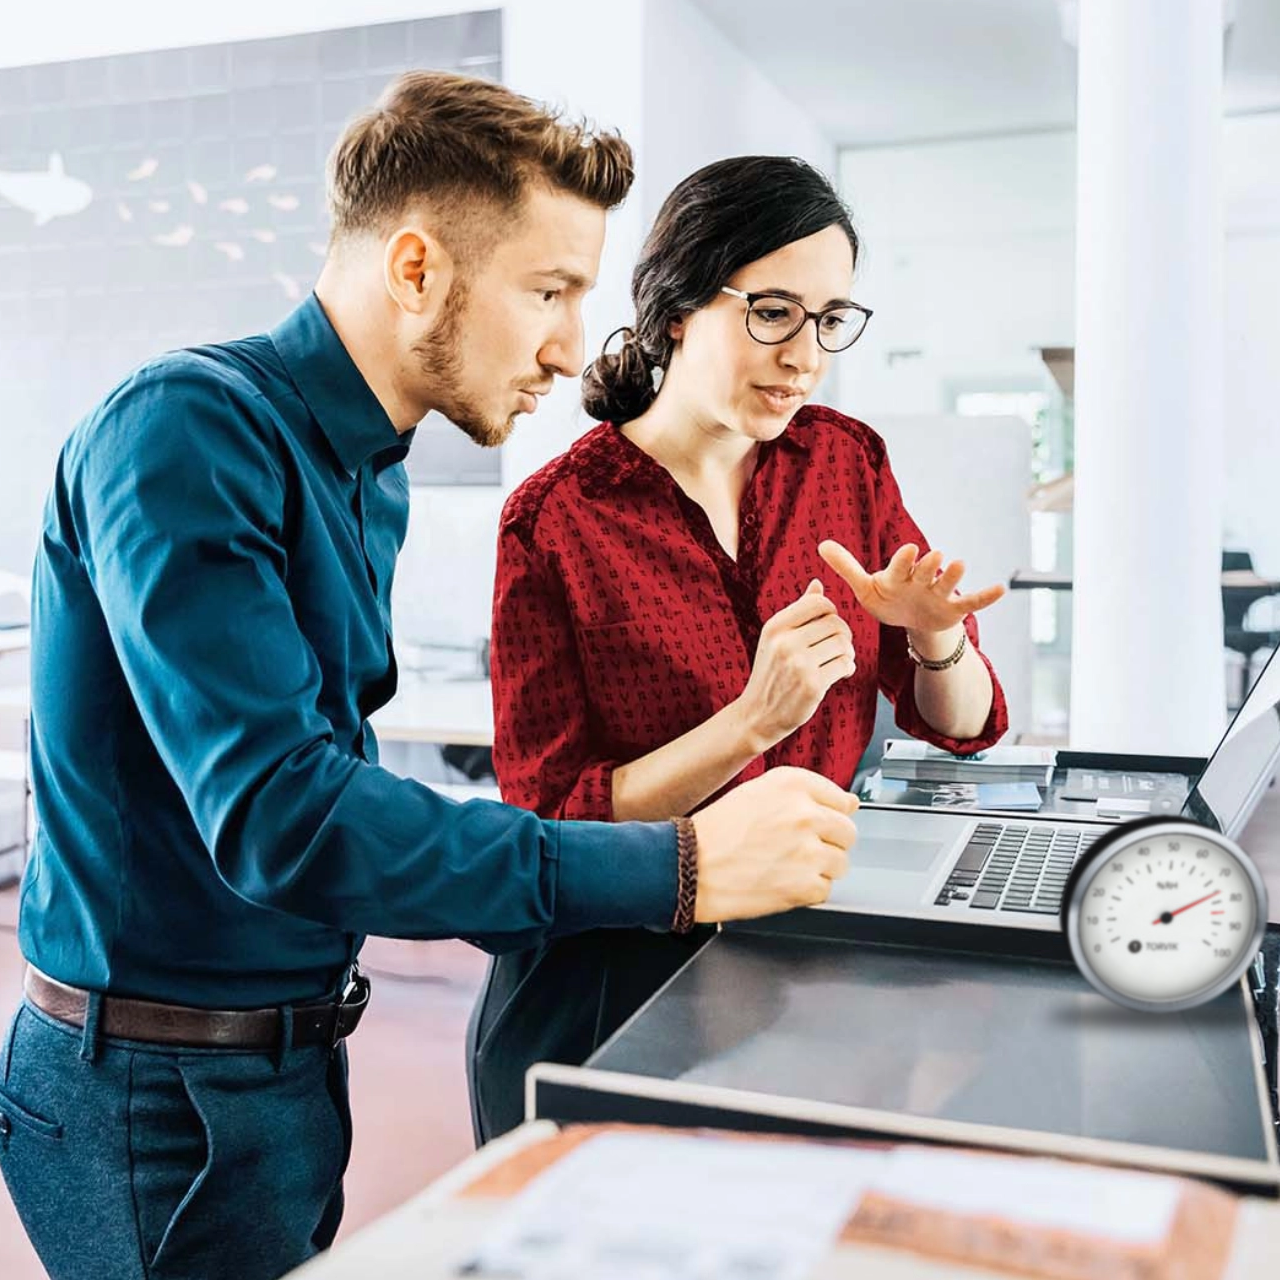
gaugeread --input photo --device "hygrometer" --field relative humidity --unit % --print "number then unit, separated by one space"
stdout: 75 %
